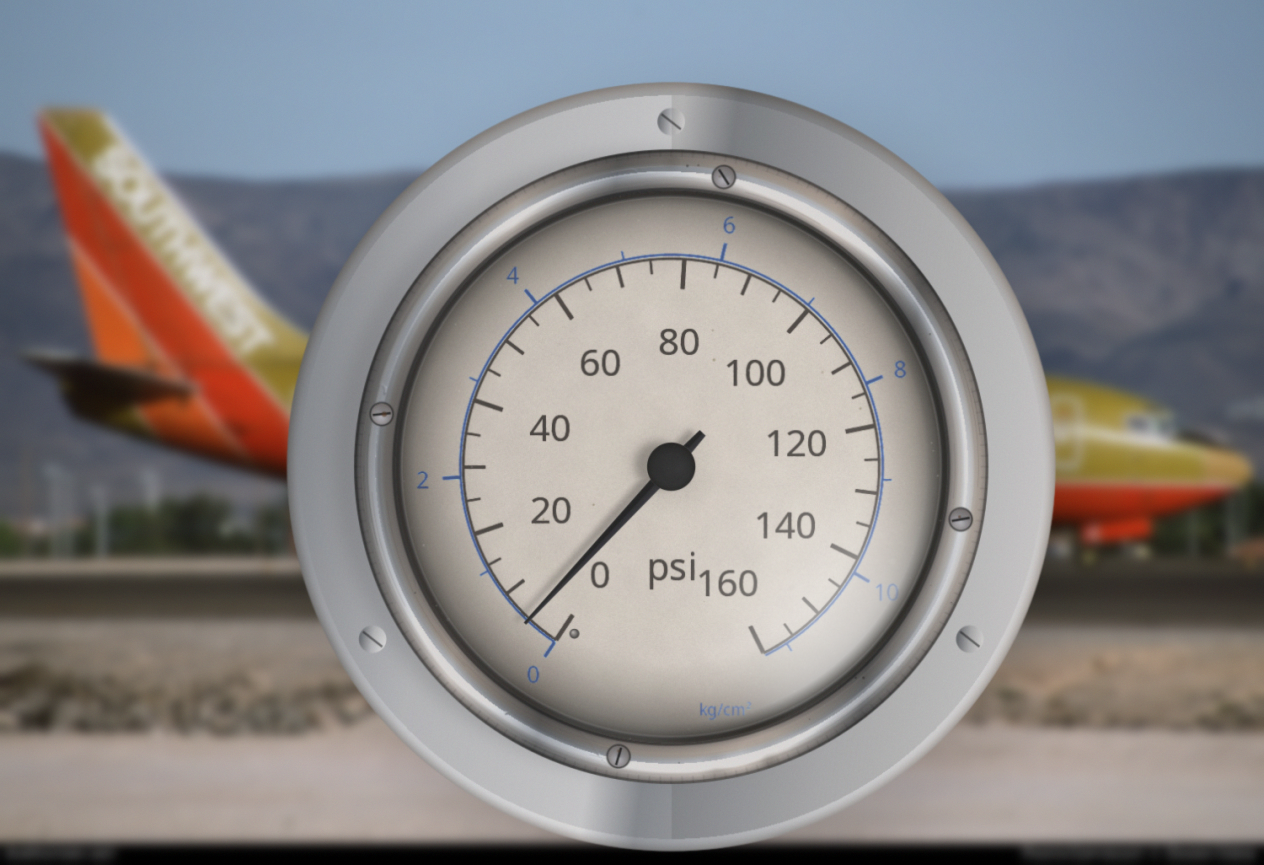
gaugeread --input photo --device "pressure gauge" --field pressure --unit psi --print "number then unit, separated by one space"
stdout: 5 psi
